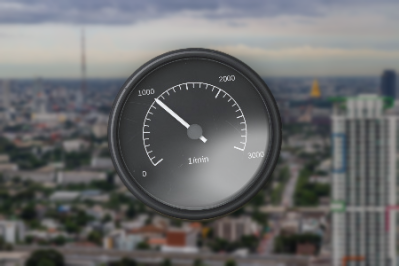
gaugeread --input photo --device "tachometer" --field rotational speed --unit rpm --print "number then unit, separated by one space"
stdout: 1000 rpm
